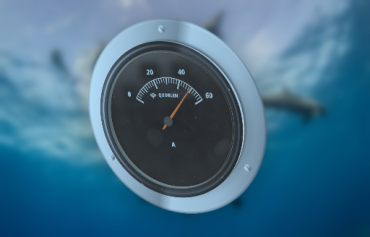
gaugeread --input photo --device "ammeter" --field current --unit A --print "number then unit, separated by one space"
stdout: 50 A
